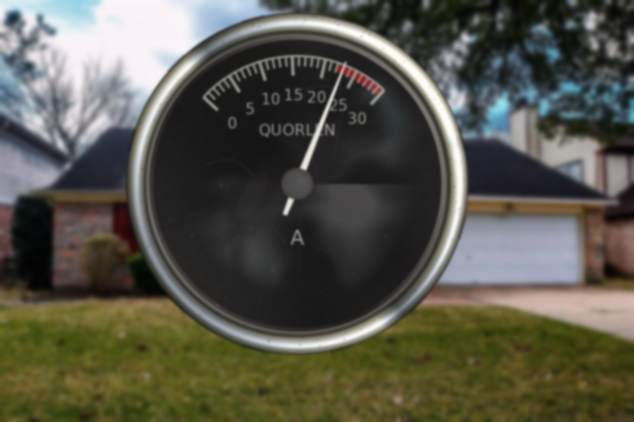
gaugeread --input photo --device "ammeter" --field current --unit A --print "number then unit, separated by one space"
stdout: 23 A
